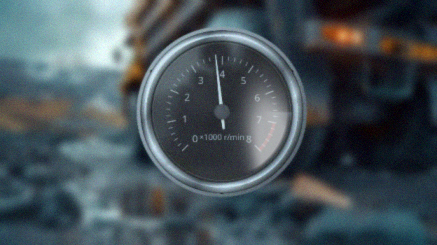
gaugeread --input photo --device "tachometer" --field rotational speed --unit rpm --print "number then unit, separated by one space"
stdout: 3800 rpm
